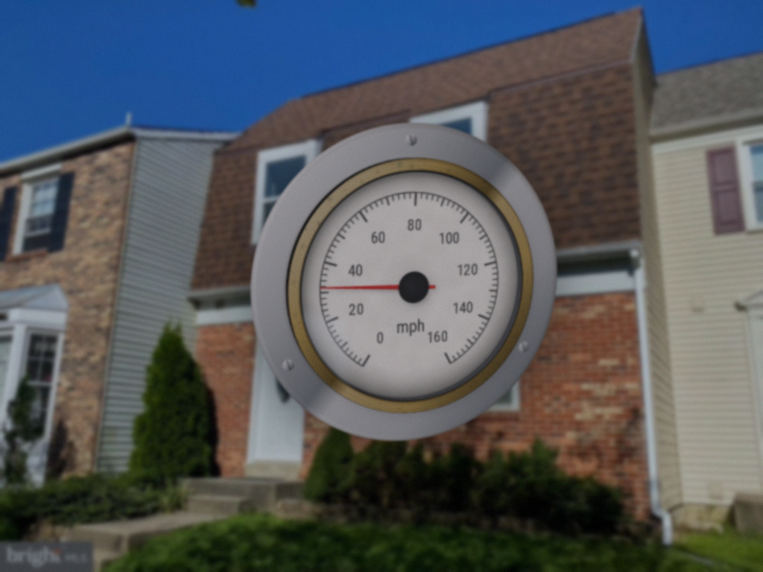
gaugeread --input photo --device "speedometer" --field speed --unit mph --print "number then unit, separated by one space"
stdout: 32 mph
